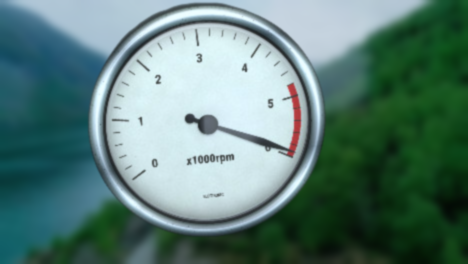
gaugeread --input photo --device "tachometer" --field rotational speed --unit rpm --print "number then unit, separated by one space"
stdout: 5900 rpm
